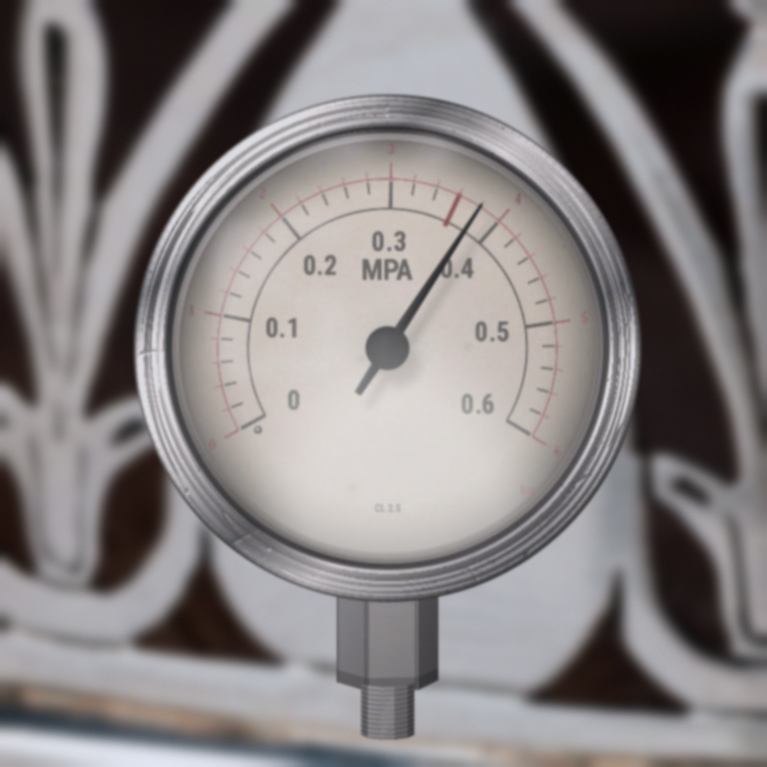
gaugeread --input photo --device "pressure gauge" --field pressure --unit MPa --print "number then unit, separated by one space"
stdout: 0.38 MPa
